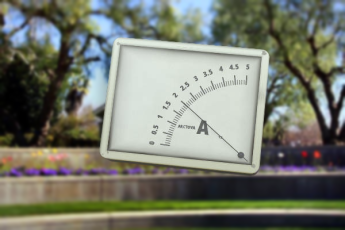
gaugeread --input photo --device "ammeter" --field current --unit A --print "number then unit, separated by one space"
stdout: 2 A
